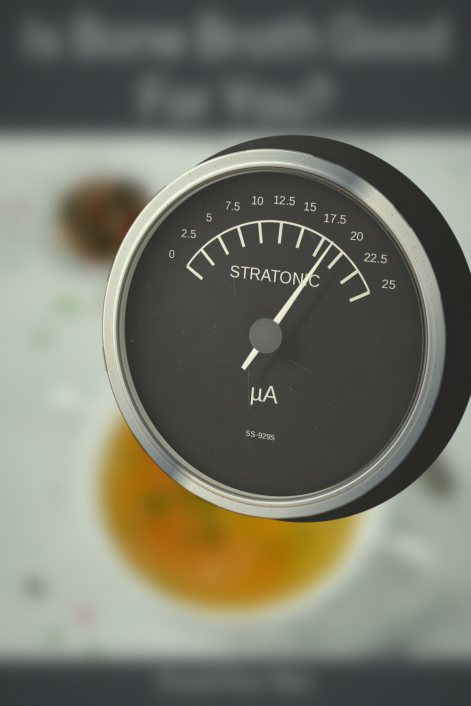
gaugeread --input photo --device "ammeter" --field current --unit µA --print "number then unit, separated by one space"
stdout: 18.75 µA
